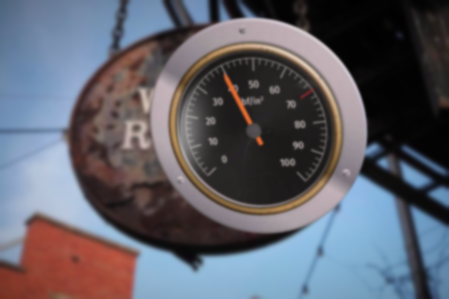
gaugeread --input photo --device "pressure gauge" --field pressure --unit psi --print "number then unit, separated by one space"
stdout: 40 psi
